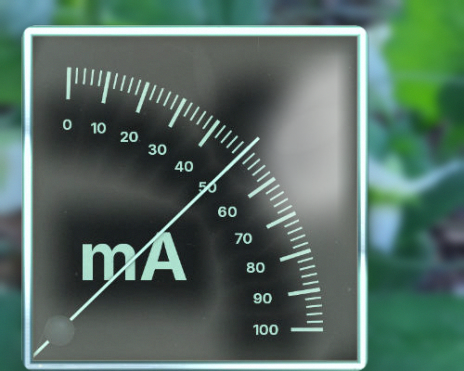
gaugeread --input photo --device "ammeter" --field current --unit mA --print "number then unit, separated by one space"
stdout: 50 mA
